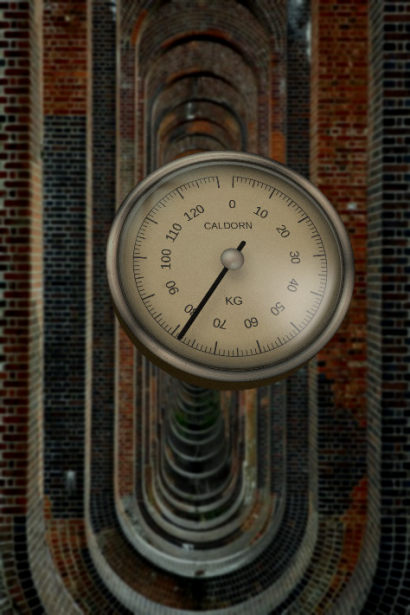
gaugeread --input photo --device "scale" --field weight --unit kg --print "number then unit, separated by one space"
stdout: 78 kg
